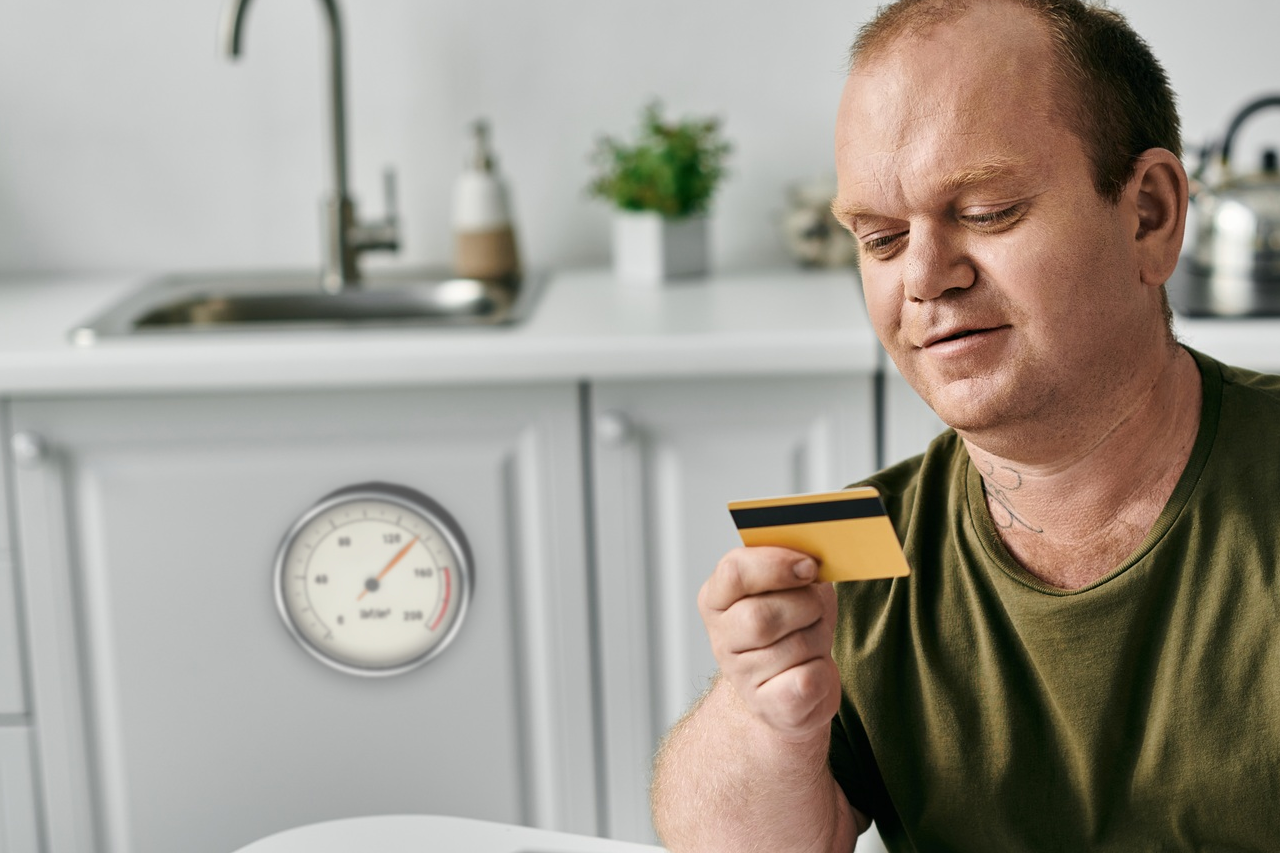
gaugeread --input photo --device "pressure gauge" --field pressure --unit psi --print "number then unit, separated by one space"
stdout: 135 psi
